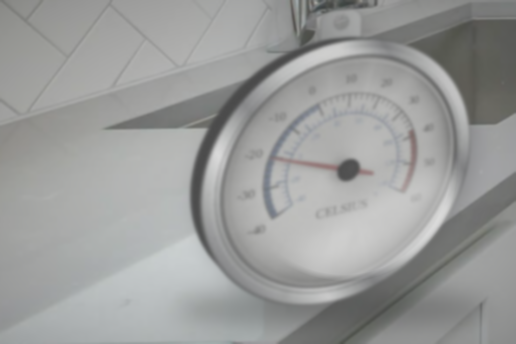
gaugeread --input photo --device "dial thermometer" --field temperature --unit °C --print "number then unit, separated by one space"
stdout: -20 °C
